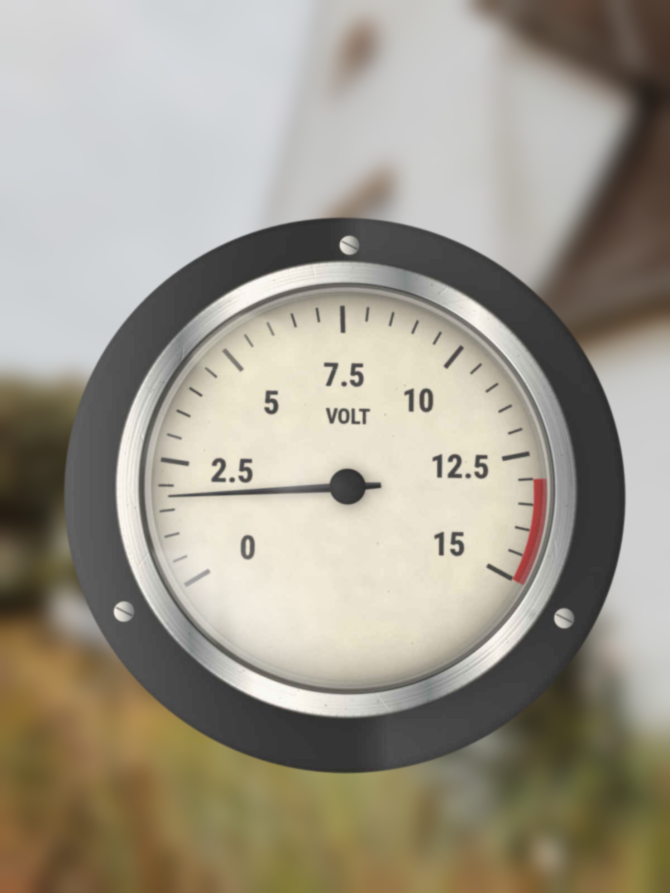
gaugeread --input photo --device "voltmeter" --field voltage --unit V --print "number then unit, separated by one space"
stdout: 1.75 V
